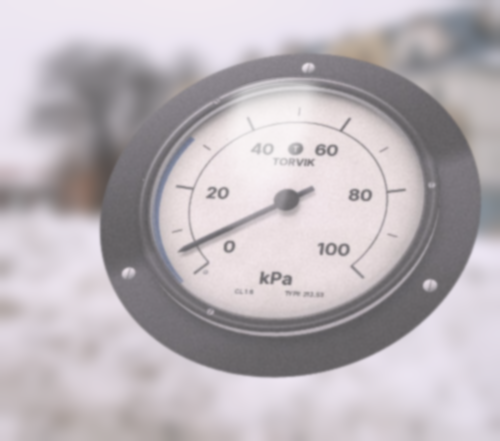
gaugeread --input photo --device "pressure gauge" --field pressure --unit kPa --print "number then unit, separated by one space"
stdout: 5 kPa
